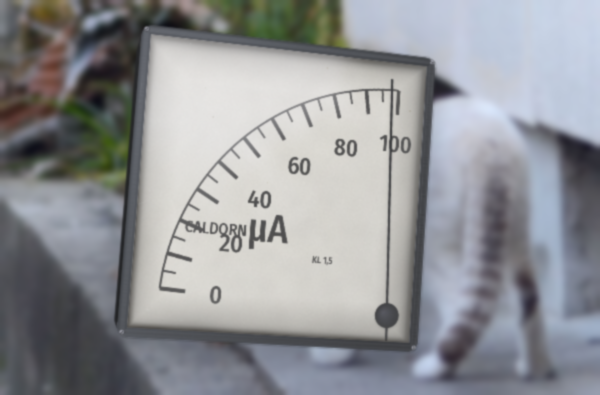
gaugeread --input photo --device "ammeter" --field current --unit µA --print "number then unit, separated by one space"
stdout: 97.5 µA
